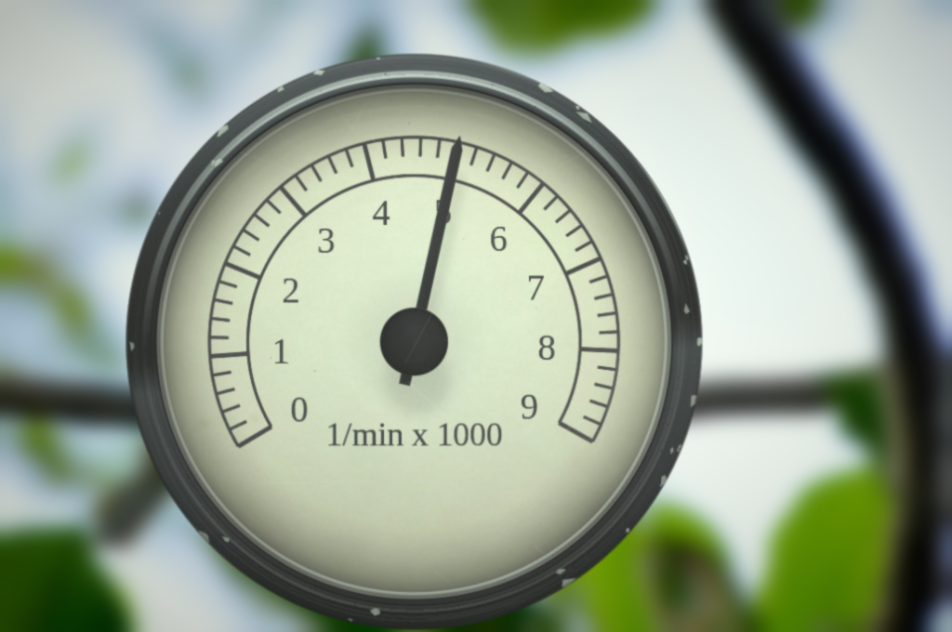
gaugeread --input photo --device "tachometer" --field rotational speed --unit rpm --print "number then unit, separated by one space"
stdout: 5000 rpm
